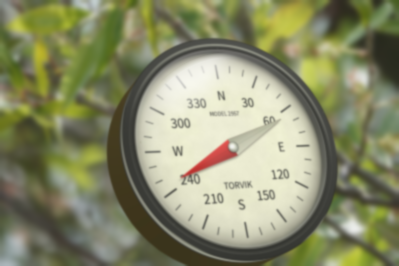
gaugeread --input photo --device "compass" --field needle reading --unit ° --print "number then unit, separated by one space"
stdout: 245 °
